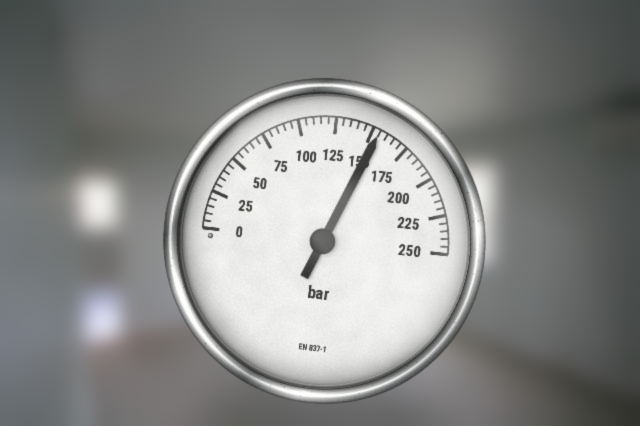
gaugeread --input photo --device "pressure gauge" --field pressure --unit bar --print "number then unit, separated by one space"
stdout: 155 bar
